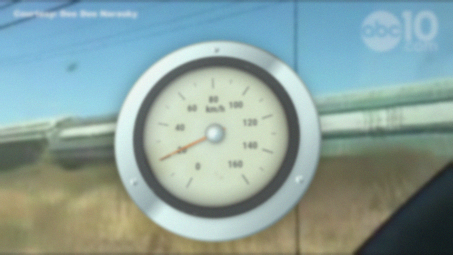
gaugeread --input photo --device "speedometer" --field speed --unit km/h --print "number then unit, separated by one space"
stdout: 20 km/h
